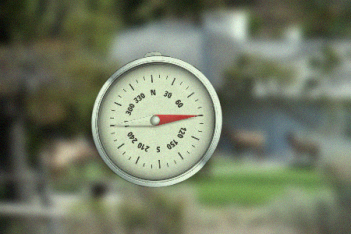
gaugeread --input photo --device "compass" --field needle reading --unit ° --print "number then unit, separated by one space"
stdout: 90 °
